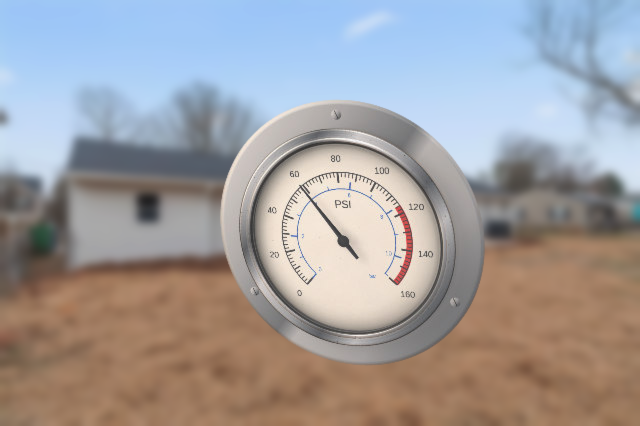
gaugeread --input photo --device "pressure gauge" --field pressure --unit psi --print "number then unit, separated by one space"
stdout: 60 psi
